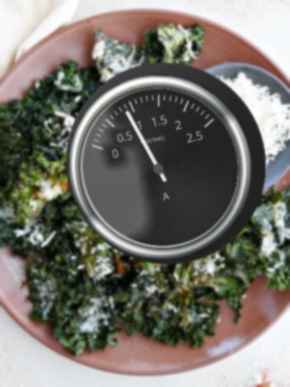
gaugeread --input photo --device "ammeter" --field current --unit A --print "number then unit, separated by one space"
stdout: 0.9 A
